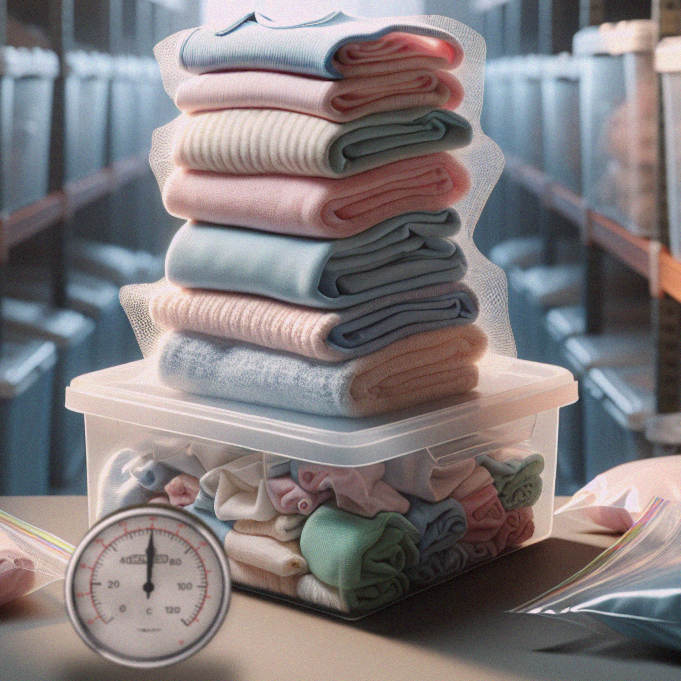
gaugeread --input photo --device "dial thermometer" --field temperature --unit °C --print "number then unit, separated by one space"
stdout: 60 °C
